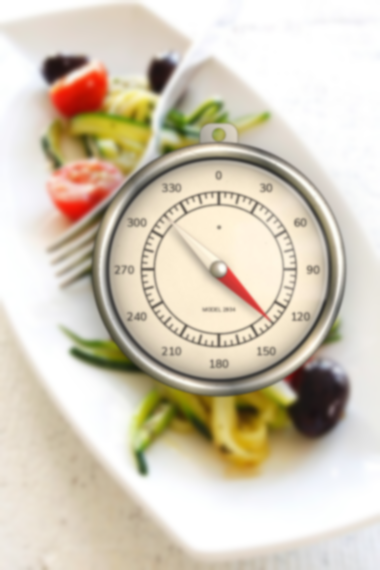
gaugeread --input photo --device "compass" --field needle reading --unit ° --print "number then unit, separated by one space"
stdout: 135 °
